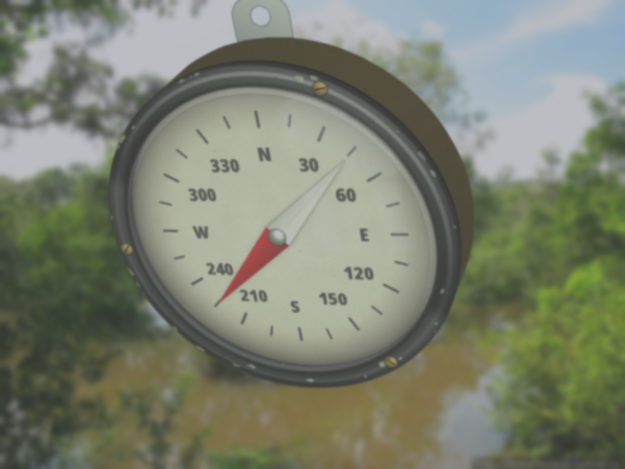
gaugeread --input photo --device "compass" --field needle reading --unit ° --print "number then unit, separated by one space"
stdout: 225 °
